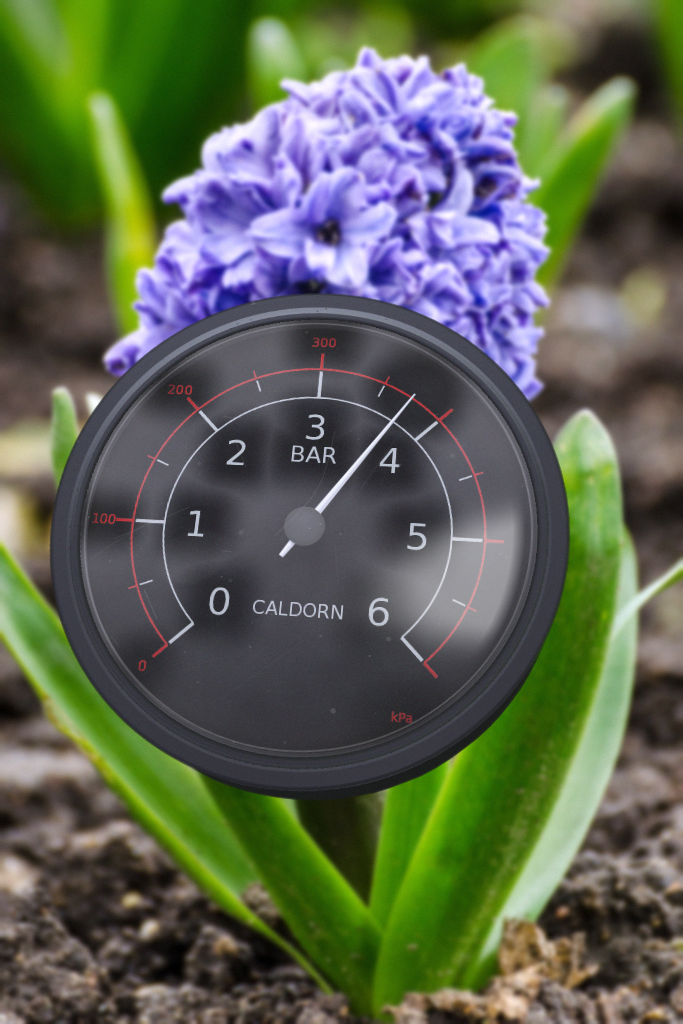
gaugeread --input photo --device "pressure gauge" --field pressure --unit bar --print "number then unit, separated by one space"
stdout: 3.75 bar
